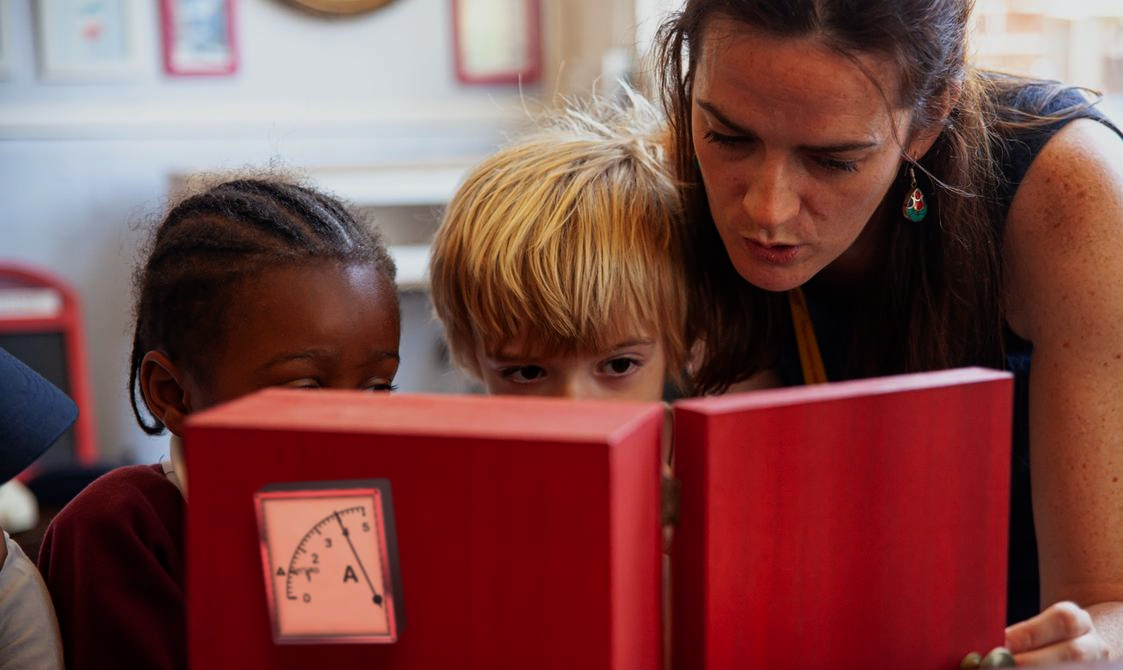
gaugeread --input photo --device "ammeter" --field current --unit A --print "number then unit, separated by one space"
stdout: 4 A
